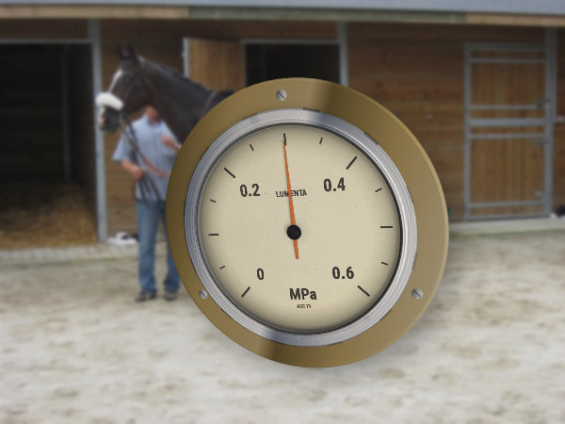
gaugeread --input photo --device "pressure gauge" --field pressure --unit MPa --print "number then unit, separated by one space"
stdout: 0.3 MPa
